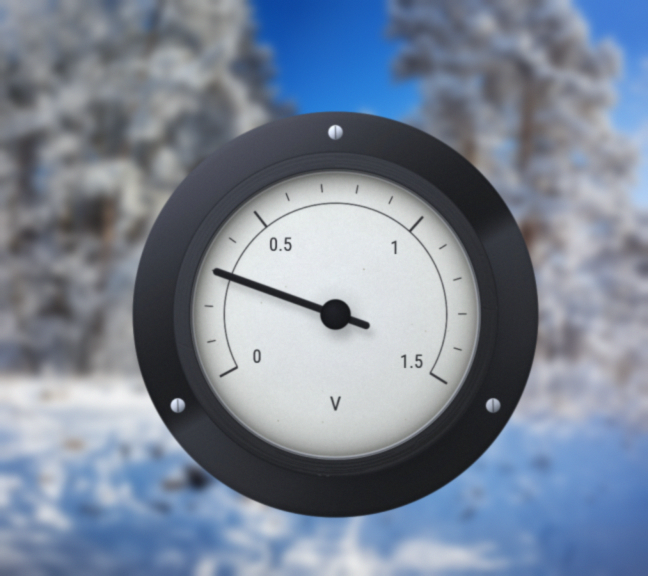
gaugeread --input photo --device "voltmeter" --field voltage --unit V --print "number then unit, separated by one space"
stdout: 0.3 V
